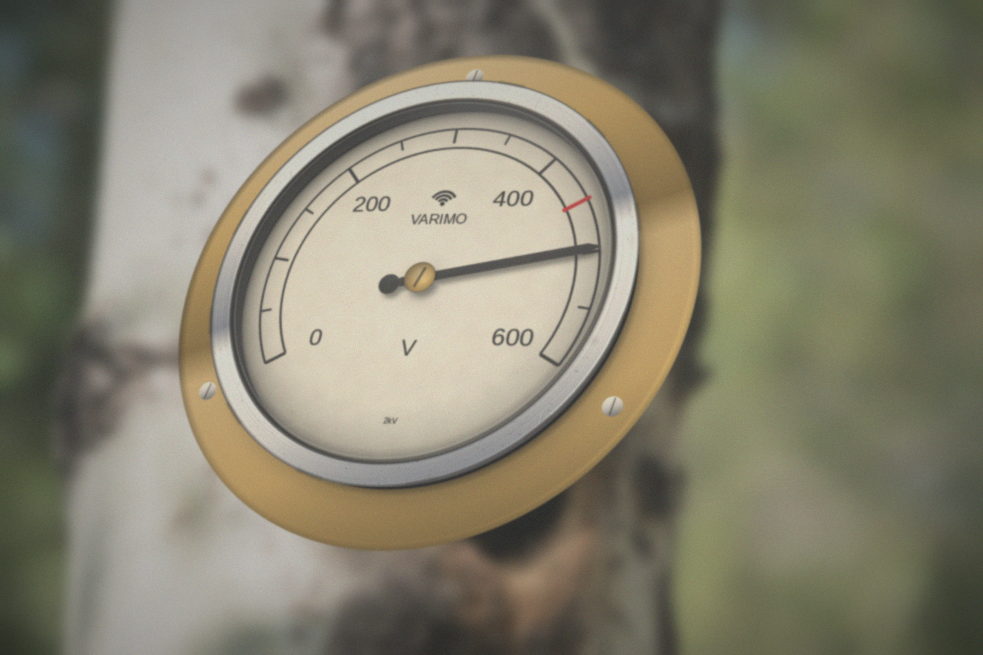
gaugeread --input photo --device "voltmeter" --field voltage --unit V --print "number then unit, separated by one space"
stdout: 500 V
